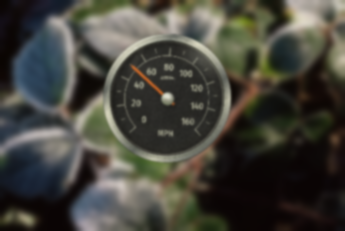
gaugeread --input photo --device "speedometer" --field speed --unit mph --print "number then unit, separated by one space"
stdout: 50 mph
